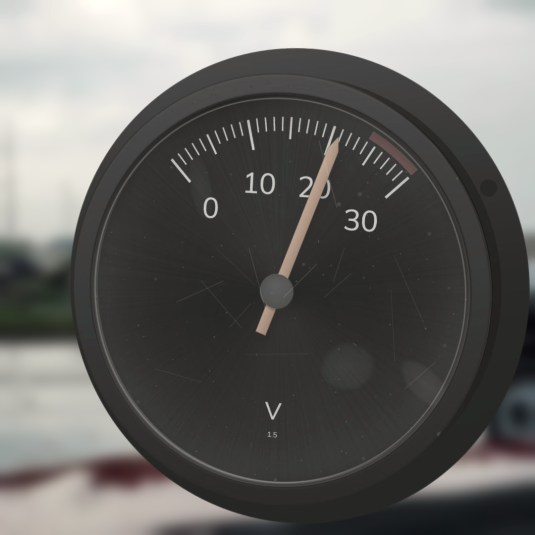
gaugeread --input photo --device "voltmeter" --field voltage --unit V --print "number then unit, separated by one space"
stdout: 21 V
